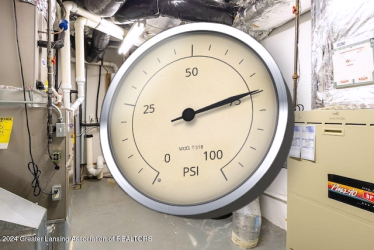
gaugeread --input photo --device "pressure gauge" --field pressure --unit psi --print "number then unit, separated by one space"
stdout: 75 psi
